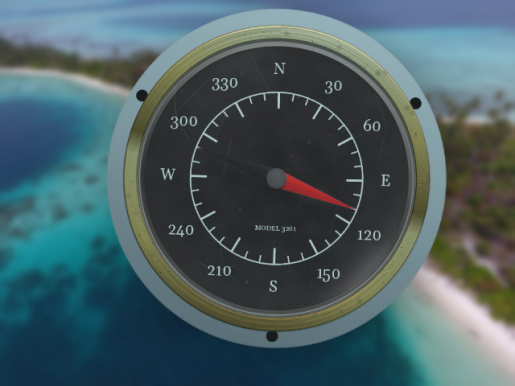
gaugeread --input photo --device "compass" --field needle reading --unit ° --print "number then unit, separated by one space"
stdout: 110 °
